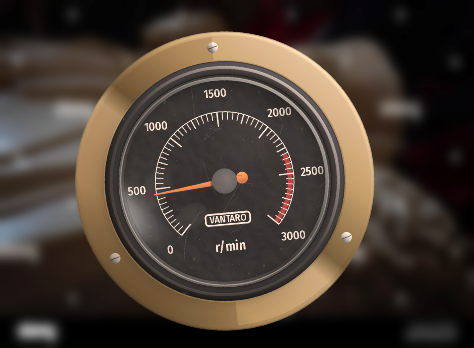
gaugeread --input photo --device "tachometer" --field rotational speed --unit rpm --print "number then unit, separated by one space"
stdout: 450 rpm
